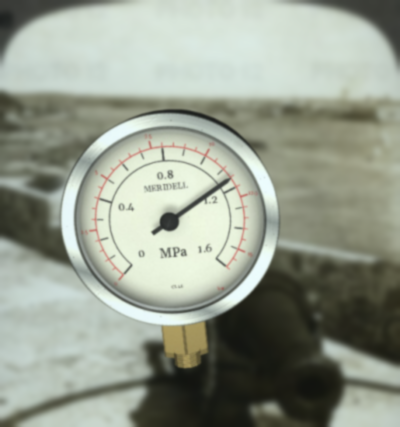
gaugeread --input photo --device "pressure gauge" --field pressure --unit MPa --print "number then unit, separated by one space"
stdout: 1.15 MPa
